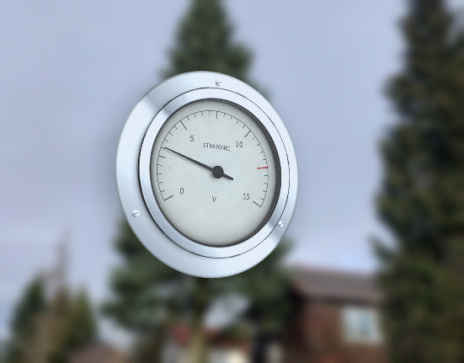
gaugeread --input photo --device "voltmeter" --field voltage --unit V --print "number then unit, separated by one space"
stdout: 3 V
